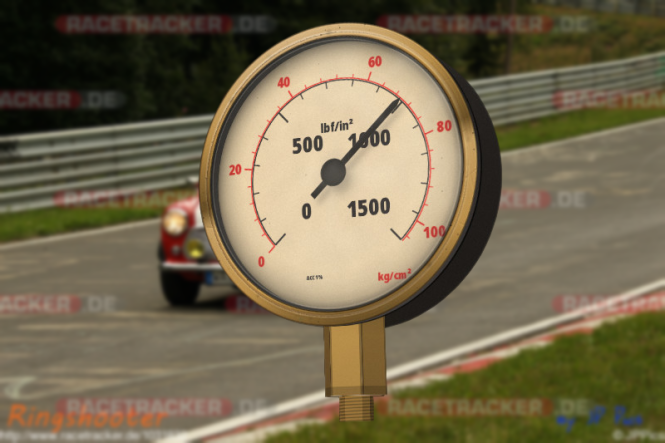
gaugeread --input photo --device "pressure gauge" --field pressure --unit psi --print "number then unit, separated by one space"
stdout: 1000 psi
